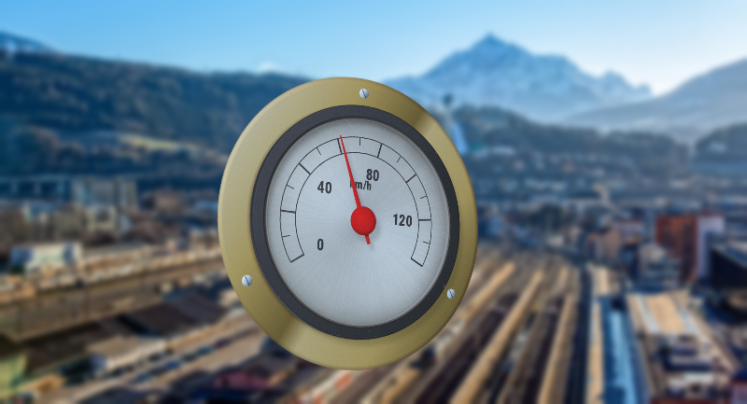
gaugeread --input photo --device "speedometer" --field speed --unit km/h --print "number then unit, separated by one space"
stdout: 60 km/h
